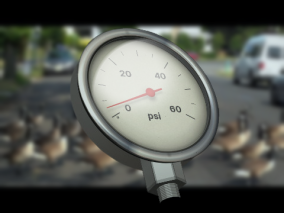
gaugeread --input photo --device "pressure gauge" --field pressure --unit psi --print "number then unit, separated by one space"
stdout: 2.5 psi
